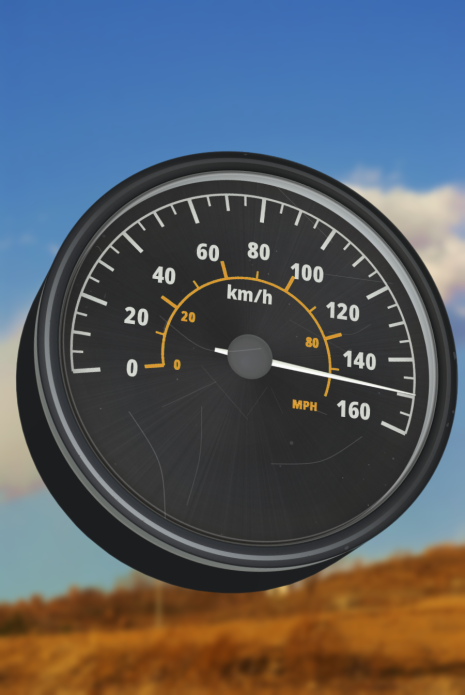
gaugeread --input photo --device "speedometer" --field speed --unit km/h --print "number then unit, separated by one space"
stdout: 150 km/h
